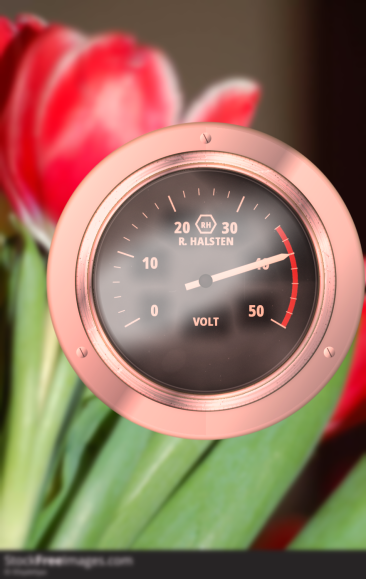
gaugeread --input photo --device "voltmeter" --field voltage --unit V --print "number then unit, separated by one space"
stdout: 40 V
